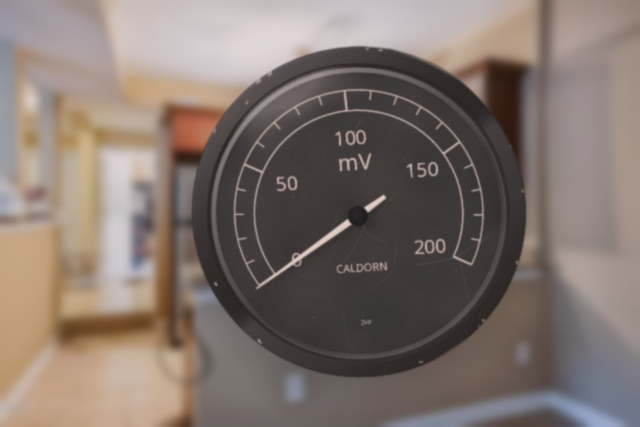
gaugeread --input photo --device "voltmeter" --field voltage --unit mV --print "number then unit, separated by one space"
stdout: 0 mV
